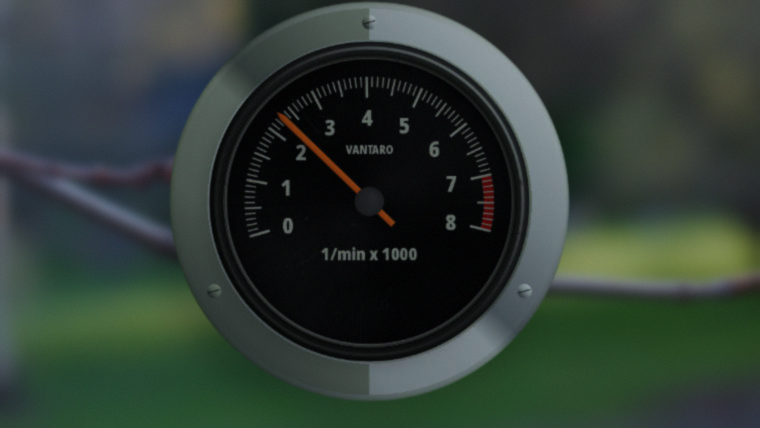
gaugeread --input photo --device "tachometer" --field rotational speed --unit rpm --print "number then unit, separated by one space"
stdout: 2300 rpm
